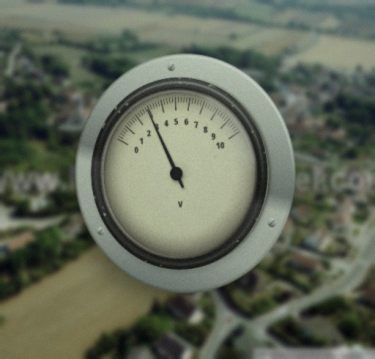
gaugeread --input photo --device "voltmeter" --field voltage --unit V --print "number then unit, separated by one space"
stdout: 3 V
